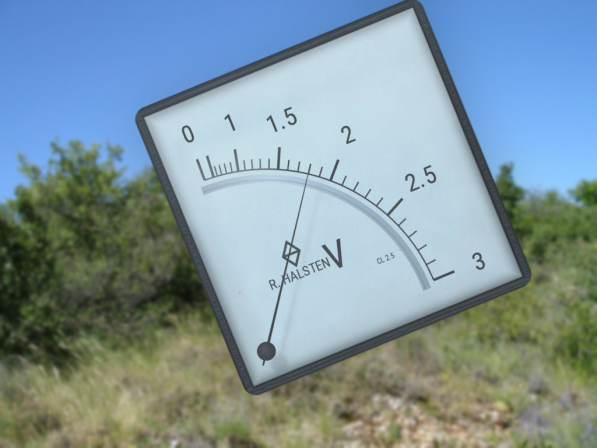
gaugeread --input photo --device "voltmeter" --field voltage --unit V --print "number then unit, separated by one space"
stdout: 1.8 V
